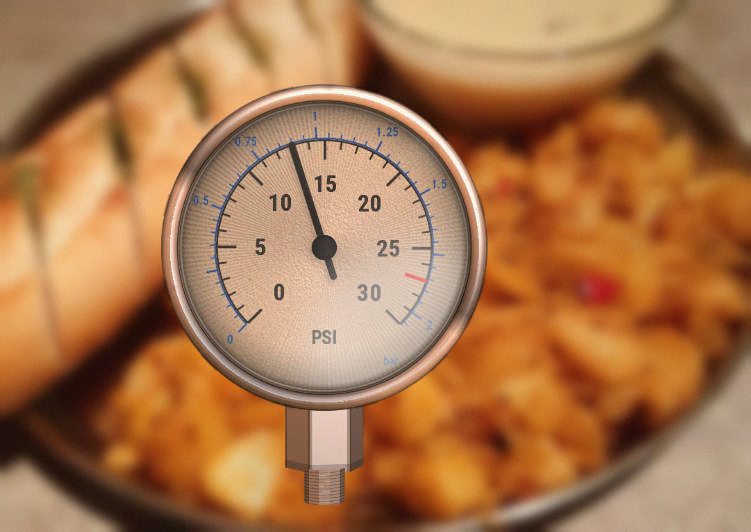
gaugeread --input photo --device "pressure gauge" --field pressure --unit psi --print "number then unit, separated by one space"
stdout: 13 psi
